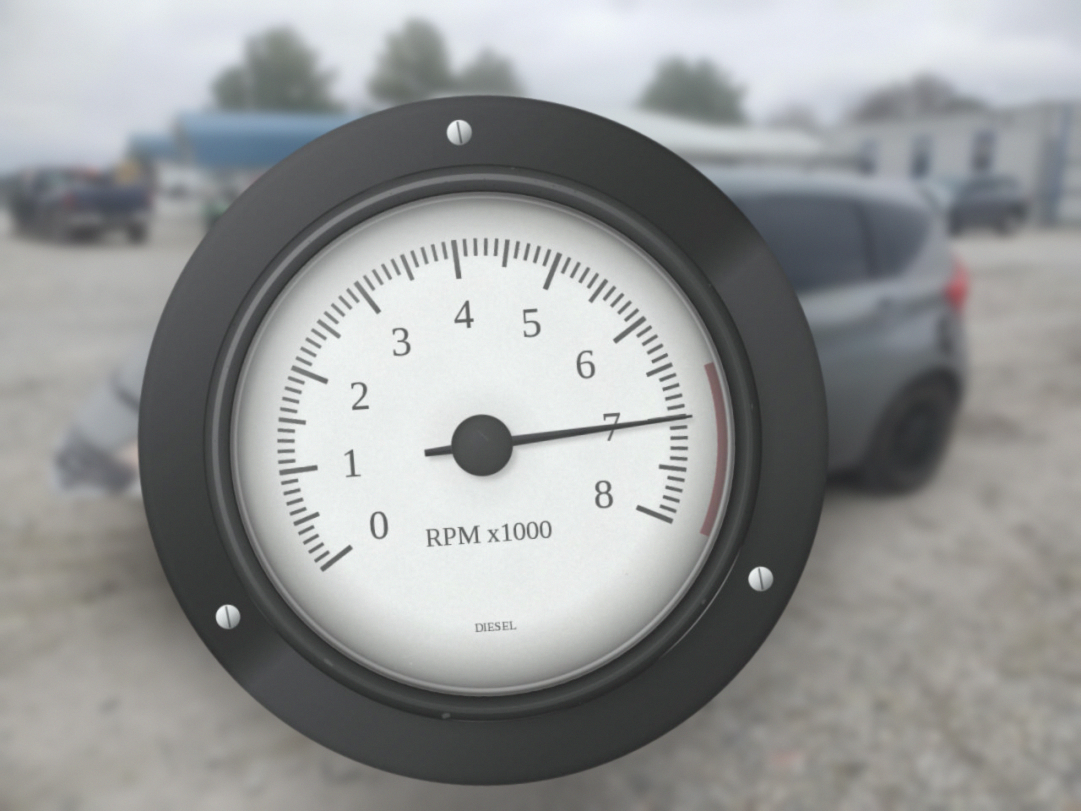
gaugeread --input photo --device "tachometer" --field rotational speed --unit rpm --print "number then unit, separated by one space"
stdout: 7000 rpm
